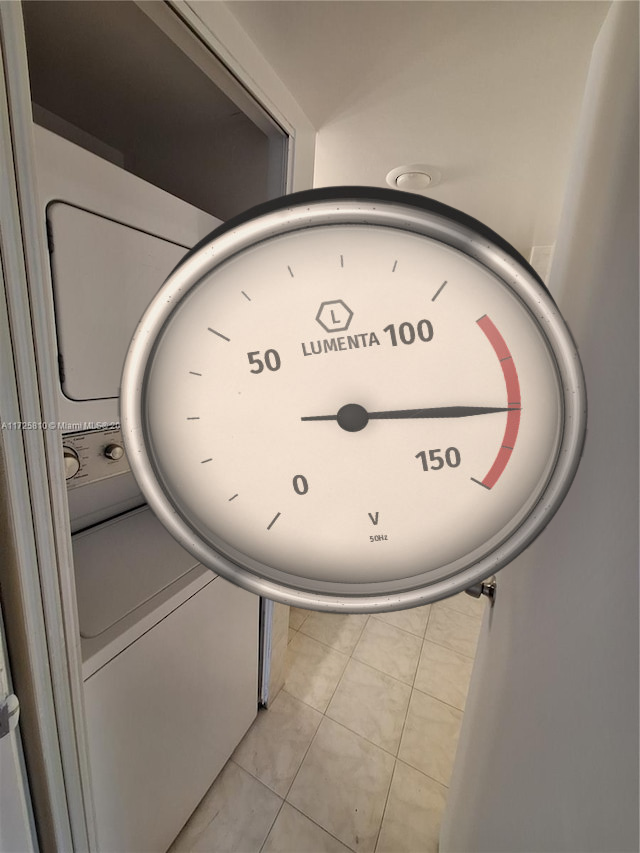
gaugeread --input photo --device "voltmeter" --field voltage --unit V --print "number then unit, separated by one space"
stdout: 130 V
